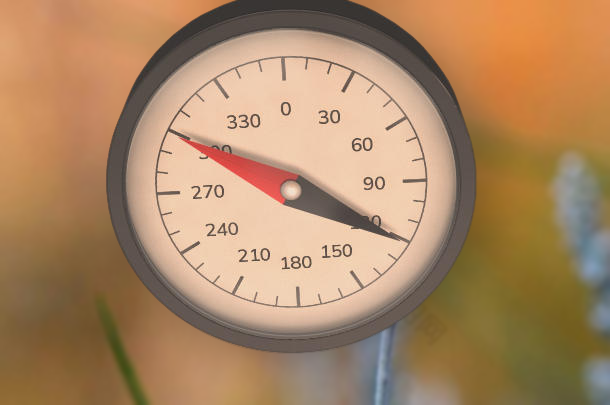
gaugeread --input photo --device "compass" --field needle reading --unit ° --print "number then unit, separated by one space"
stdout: 300 °
